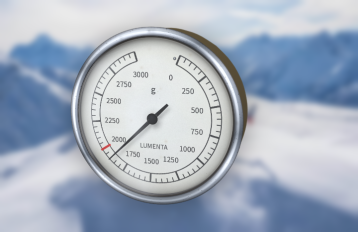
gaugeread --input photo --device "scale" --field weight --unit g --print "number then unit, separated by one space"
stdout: 1900 g
